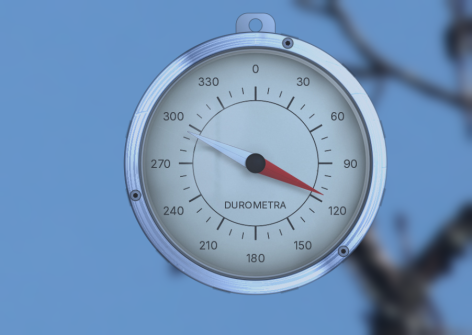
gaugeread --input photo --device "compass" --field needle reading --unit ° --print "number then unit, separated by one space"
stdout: 115 °
